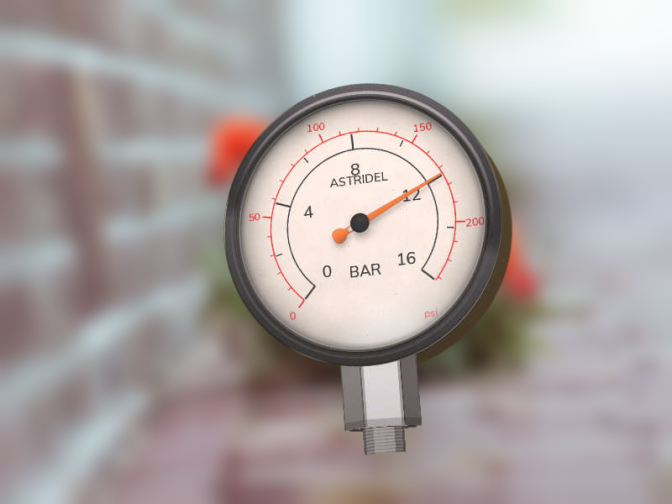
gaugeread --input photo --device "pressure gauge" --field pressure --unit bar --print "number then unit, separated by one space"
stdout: 12 bar
